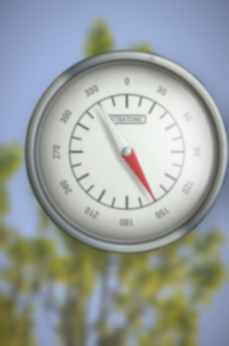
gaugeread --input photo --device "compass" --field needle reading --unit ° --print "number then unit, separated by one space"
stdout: 150 °
